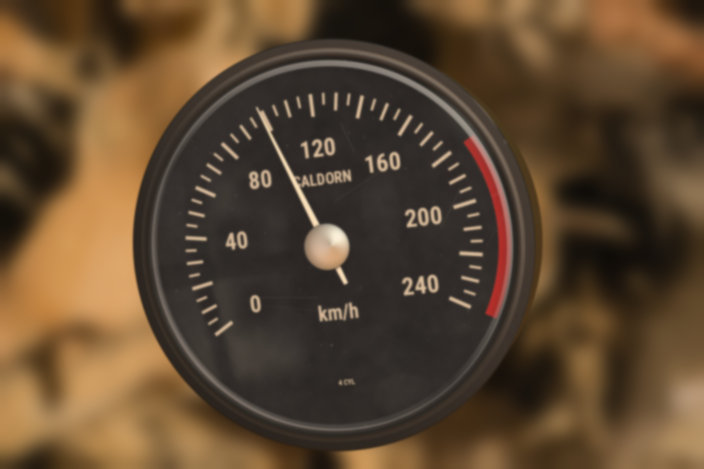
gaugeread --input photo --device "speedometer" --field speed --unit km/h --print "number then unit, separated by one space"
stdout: 100 km/h
